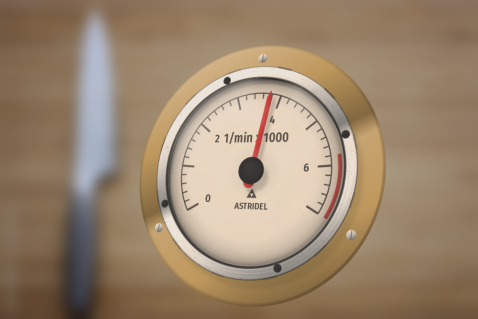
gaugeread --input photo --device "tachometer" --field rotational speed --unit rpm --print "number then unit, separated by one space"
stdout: 3800 rpm
